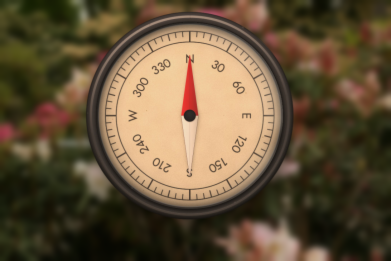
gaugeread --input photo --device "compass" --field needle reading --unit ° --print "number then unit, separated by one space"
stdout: 0 °
